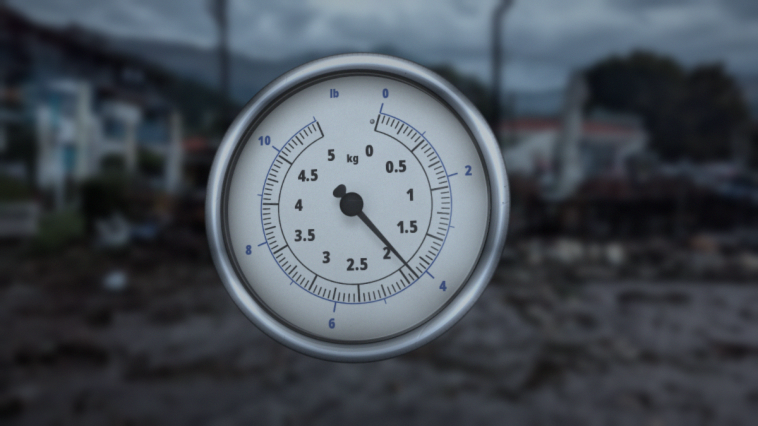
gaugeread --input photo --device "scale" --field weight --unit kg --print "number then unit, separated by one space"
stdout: 1.9 kg
